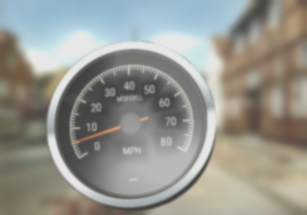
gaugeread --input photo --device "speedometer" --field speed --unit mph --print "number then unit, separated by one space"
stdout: 5 mph
